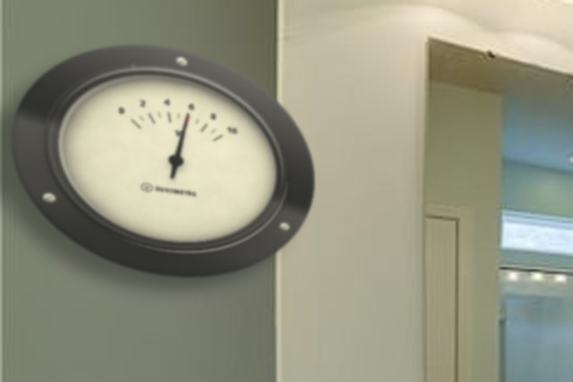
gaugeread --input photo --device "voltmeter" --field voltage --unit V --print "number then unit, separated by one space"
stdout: 6 V
